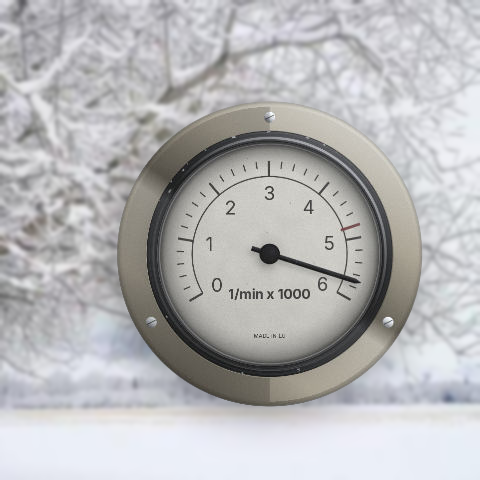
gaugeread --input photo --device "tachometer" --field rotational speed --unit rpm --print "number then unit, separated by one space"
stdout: 5700 rpm
